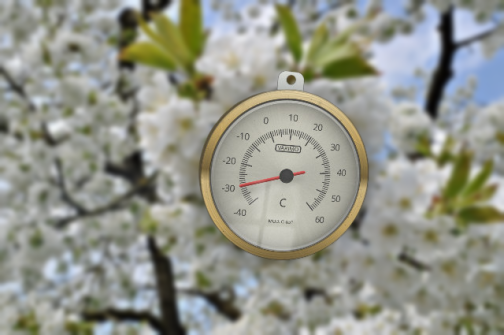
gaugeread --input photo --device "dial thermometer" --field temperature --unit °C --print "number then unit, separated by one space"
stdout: -30 °C
